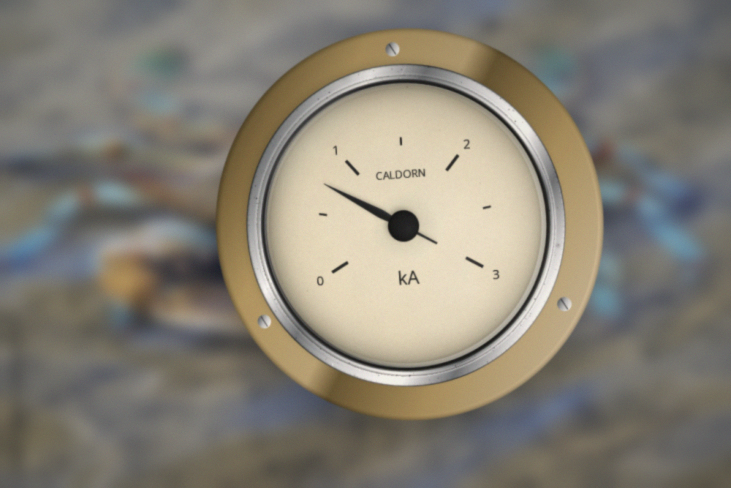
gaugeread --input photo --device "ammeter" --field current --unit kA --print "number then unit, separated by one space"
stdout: 0.75 kA
